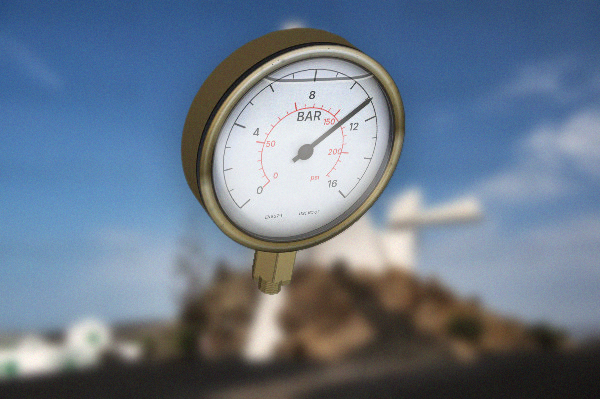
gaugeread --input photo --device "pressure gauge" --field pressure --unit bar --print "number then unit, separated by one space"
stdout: 11 bar
